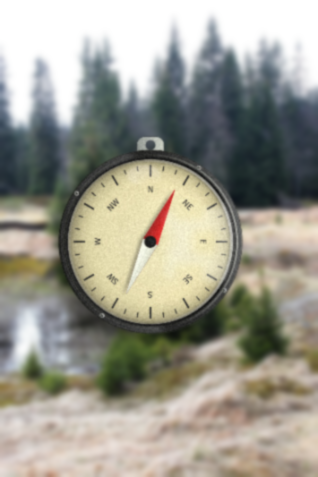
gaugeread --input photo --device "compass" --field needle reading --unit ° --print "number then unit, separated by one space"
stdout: 25 °
